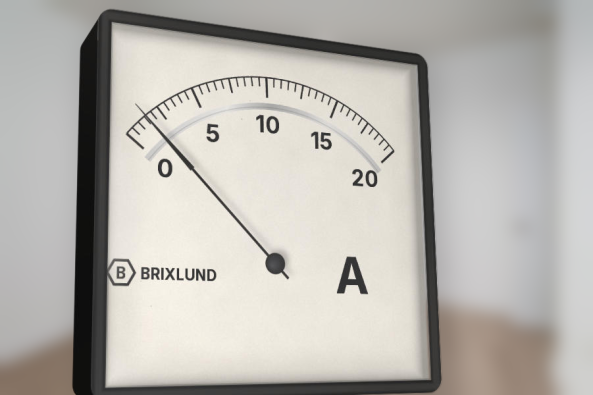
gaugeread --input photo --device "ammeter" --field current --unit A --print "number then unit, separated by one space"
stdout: 1.5 A
